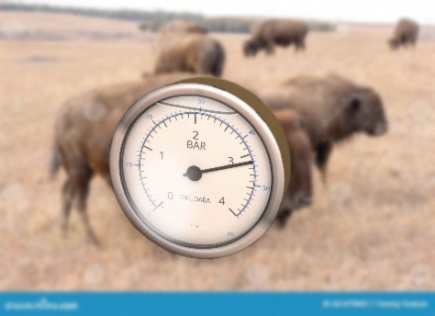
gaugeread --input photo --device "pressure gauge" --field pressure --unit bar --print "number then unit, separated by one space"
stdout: 3.1 bar
